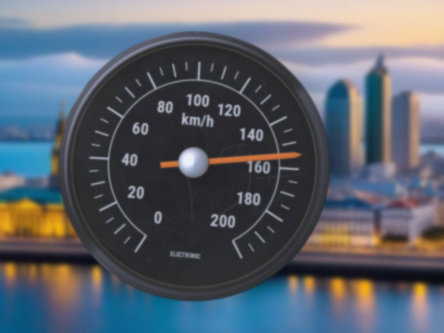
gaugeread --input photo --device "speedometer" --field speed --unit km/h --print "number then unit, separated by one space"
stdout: 155 km/h
